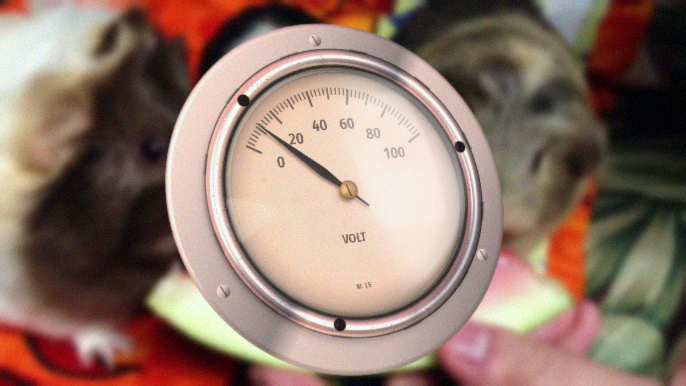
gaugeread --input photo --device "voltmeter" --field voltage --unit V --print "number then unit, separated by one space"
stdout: 10 V
